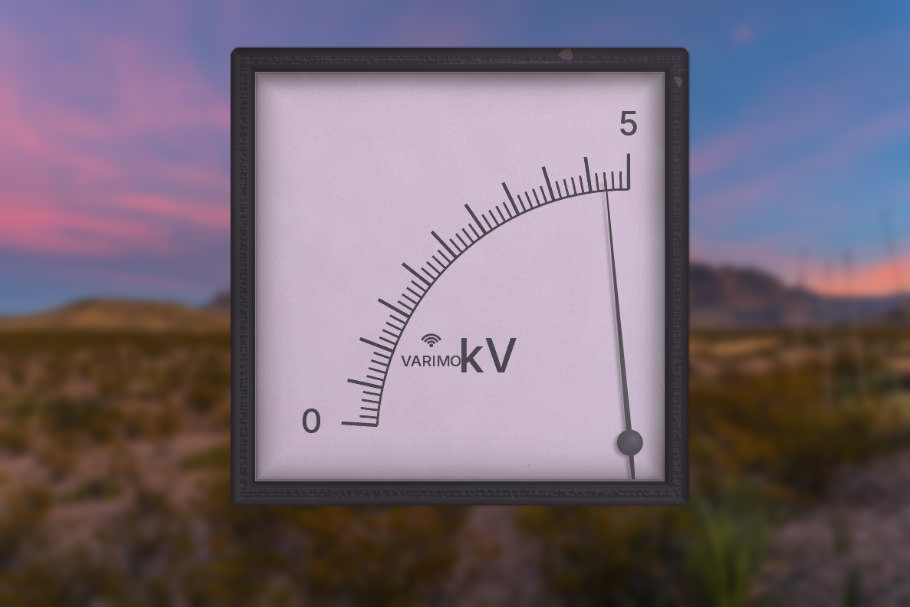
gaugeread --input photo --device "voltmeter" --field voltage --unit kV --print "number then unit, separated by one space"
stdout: 4.7 kV
